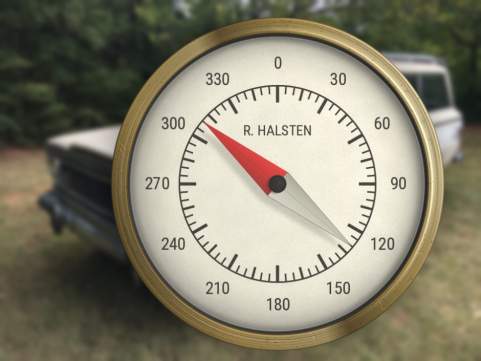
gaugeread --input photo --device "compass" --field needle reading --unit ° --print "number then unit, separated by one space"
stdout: 310 °
